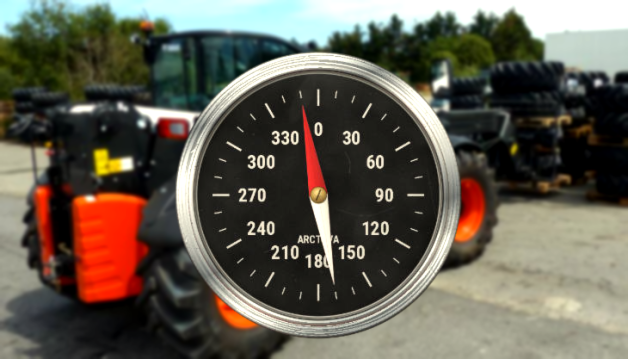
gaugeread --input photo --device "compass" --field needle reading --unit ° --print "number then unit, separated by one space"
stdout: 350 °
